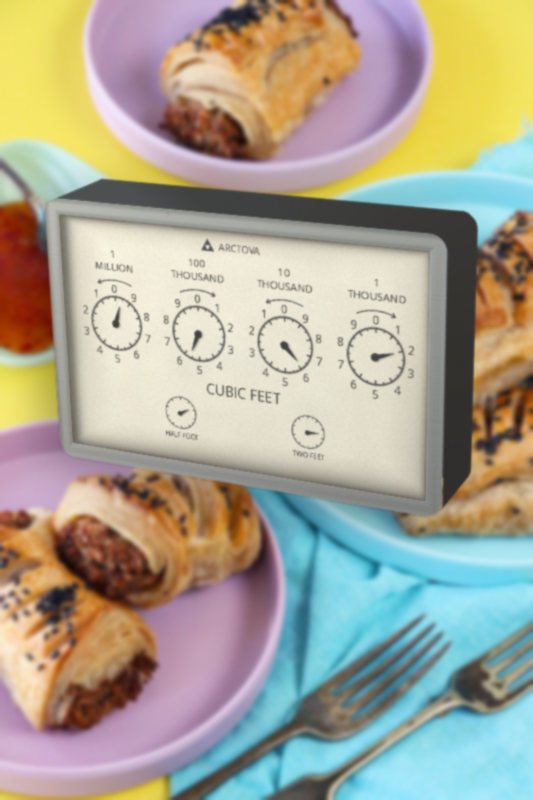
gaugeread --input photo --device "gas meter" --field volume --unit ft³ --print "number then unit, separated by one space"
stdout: 956200 ft³
